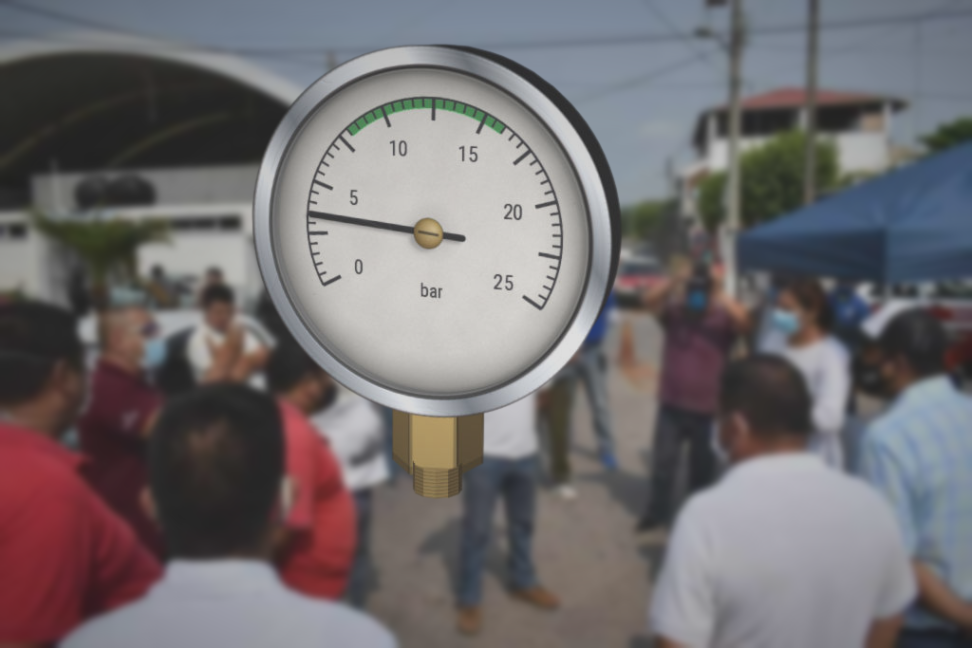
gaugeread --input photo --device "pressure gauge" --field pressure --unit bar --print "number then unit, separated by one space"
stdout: 3.5 bar
